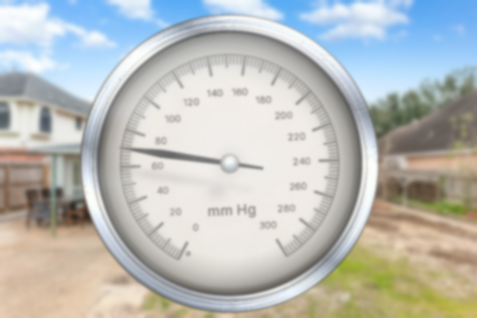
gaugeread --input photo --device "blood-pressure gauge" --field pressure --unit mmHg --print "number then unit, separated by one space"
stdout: 70 mmHg
